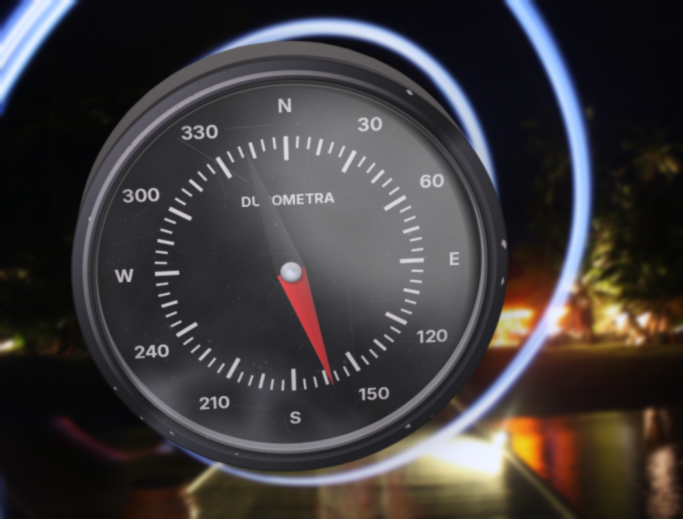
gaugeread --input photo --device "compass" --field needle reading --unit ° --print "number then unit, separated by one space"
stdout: 162.5 °
